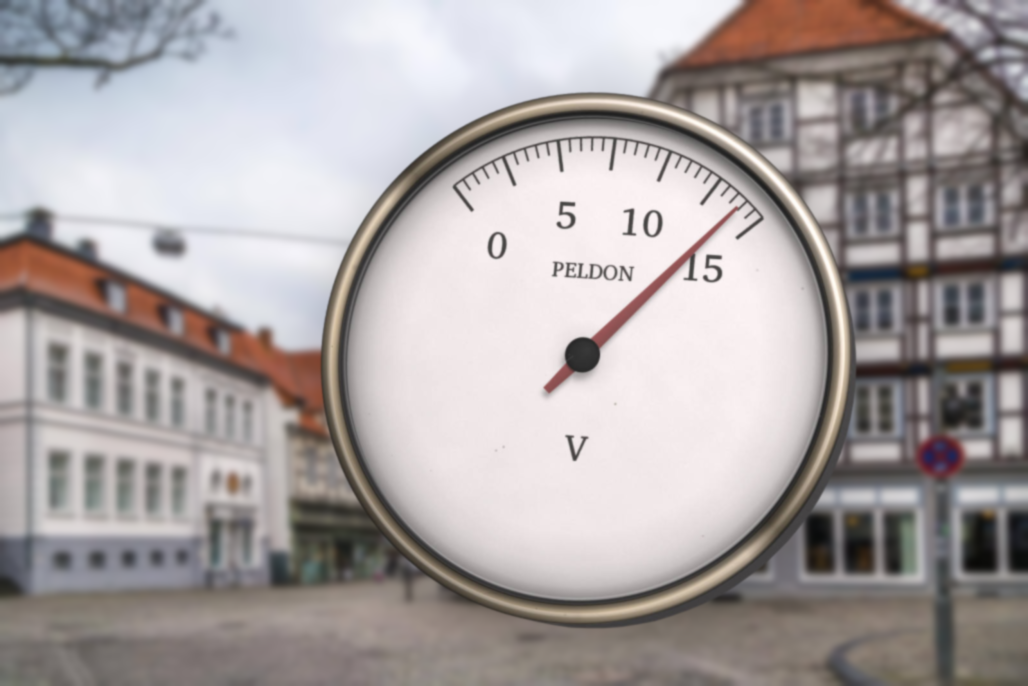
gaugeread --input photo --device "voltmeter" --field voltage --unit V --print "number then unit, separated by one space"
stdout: 14 V
